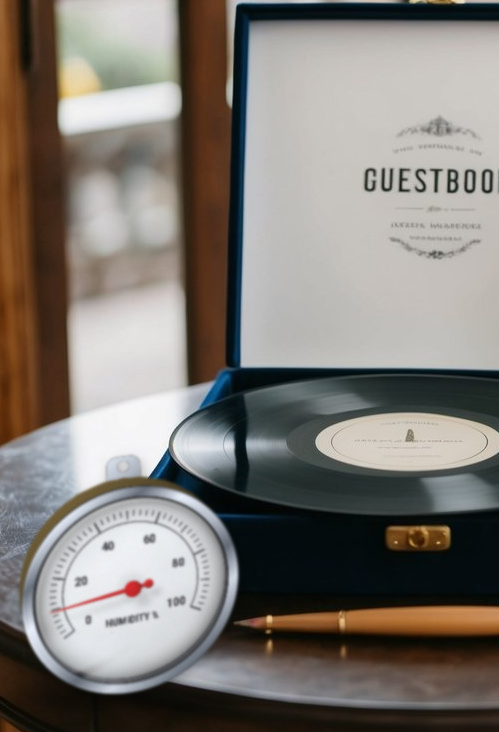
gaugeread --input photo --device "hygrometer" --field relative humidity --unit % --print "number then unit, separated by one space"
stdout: 10 %
